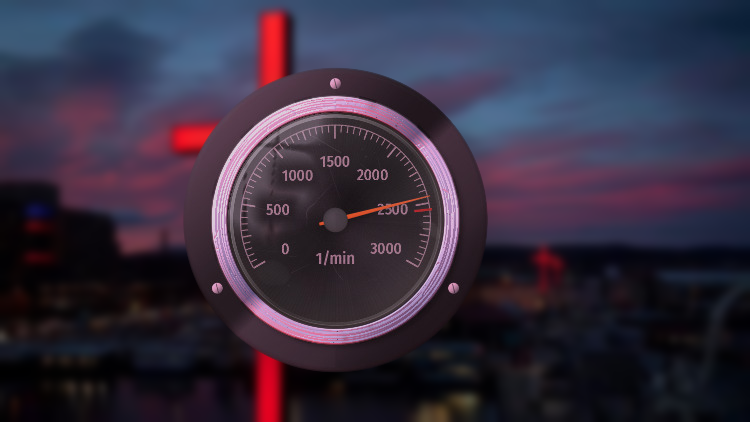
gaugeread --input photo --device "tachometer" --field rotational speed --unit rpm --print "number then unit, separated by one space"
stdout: 2450 rpm
